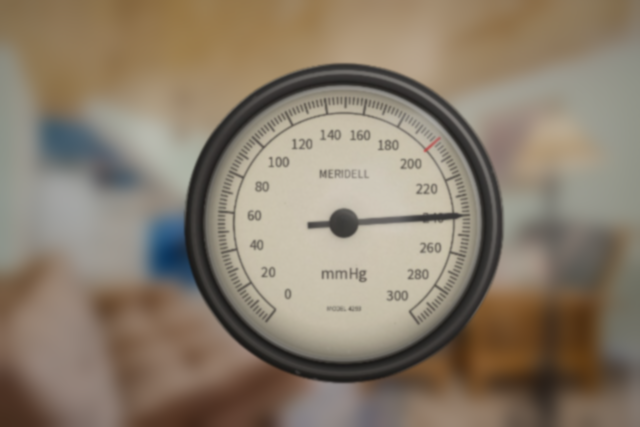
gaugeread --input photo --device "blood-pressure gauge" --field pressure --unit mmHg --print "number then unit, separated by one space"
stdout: 240 mmHg
